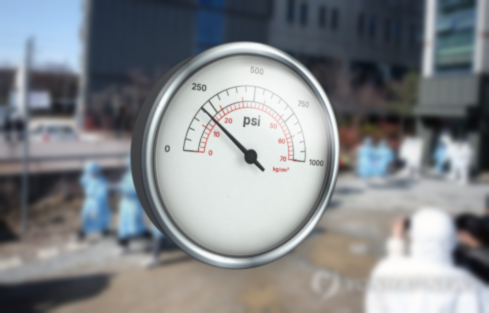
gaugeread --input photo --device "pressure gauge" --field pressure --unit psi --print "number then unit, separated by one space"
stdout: 200 psi
